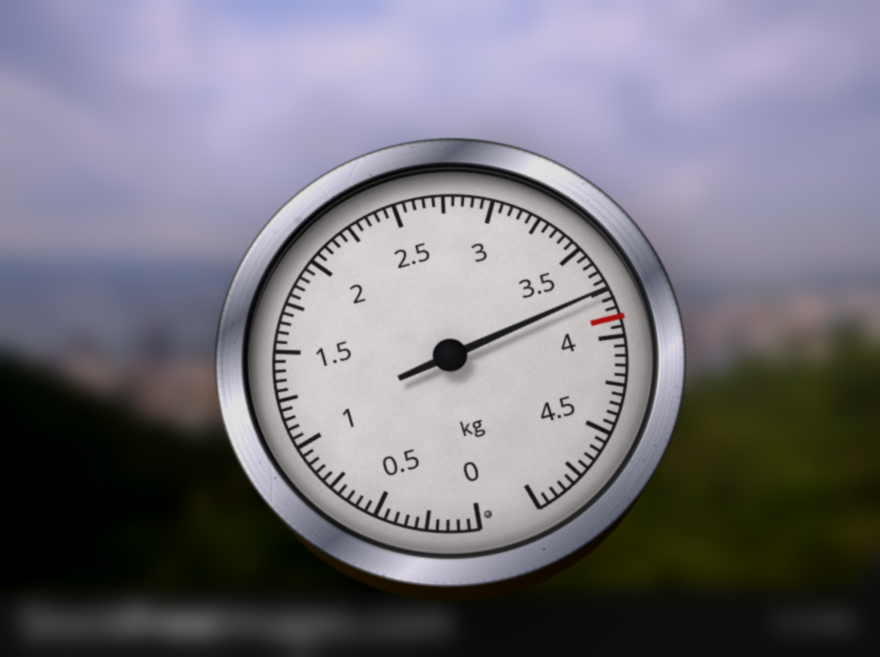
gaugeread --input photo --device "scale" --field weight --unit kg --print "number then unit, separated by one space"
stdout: 3.75 kg
